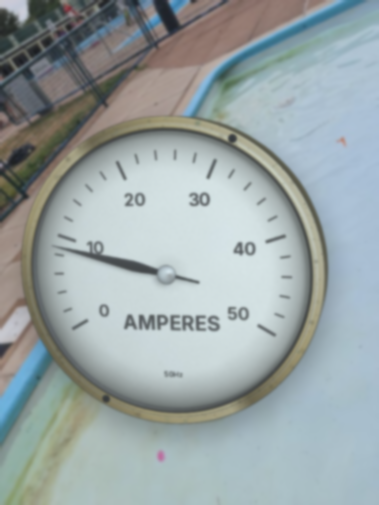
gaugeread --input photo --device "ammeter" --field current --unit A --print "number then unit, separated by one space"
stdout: 9 A
